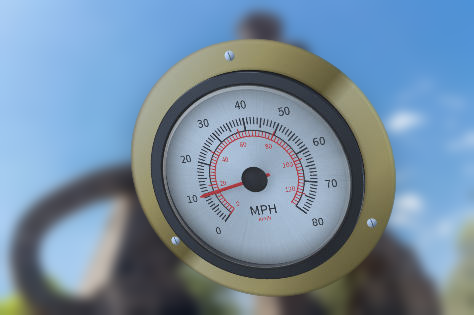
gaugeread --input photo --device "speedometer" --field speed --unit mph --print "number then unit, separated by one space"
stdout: 10 mph
